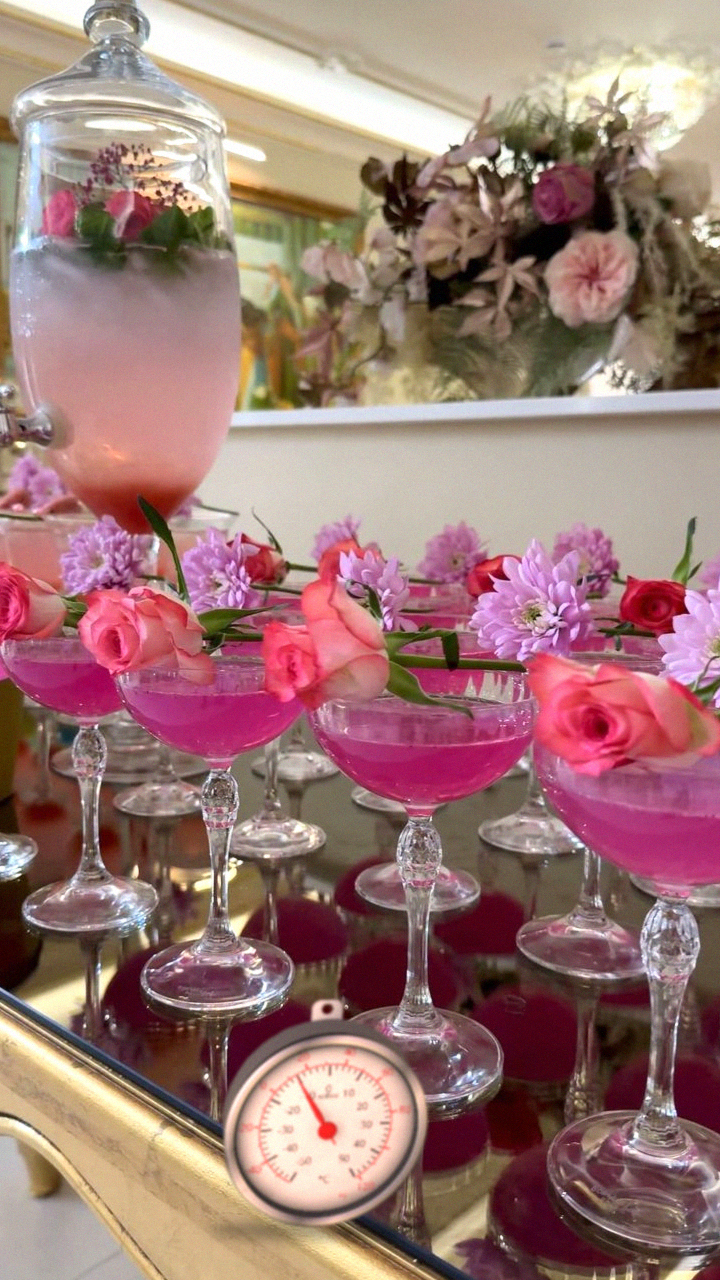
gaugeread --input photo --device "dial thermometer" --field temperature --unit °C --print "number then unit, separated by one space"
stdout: -10 °C
